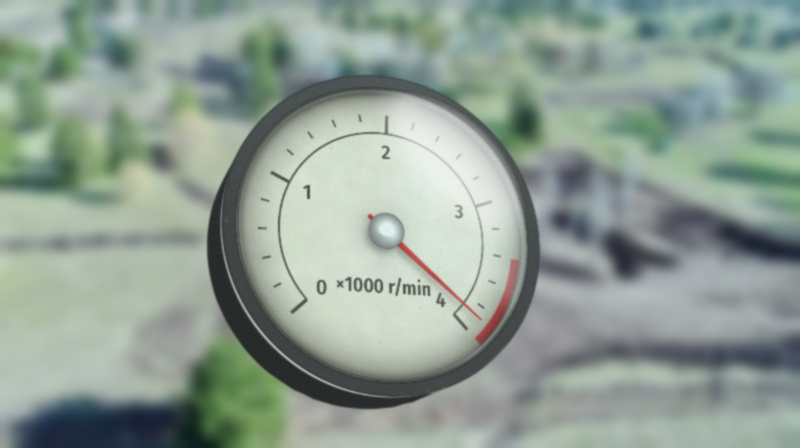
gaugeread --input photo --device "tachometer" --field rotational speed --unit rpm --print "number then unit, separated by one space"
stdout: 3900 rpm
